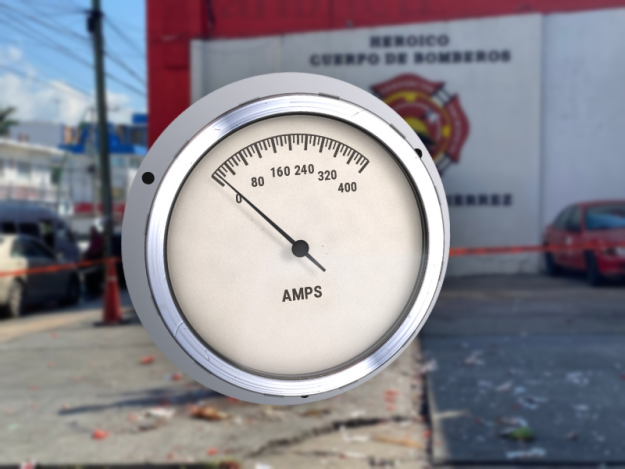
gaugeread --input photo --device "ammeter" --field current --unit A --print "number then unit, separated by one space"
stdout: 10 A
